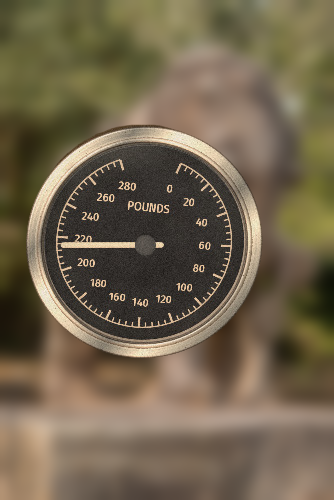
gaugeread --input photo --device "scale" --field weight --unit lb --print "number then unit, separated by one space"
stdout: 216 lb
